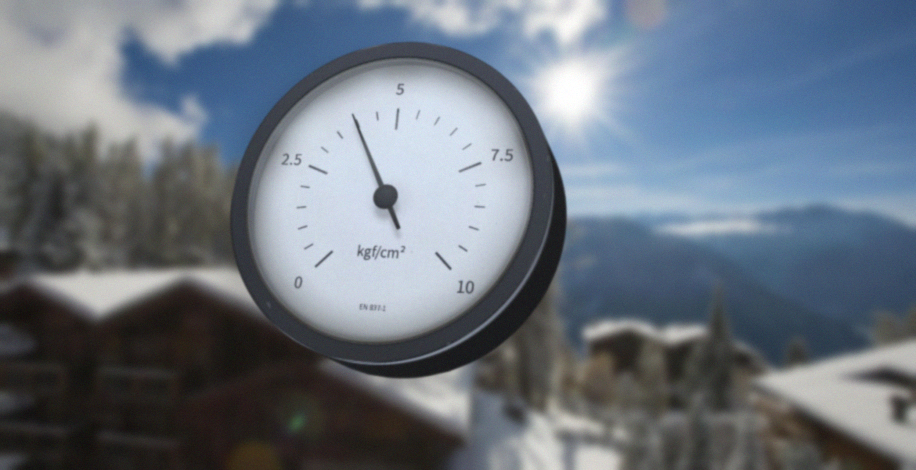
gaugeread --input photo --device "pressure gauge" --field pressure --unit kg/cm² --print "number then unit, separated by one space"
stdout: 4 kg/cm²
